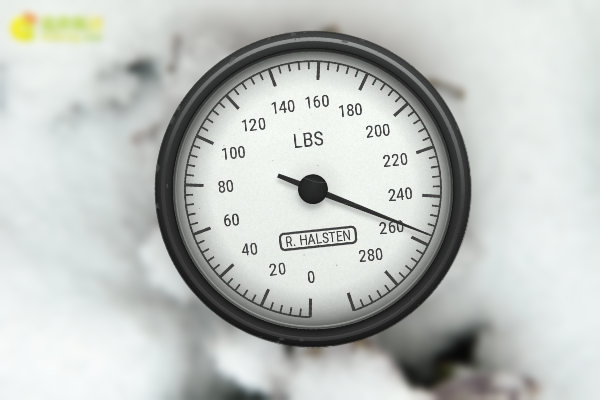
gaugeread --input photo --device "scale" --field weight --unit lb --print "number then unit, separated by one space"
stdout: 256 lb
